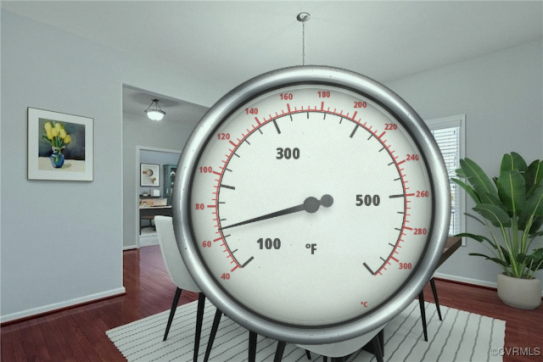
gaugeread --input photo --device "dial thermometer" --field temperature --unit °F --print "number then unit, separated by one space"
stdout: 150 °F
